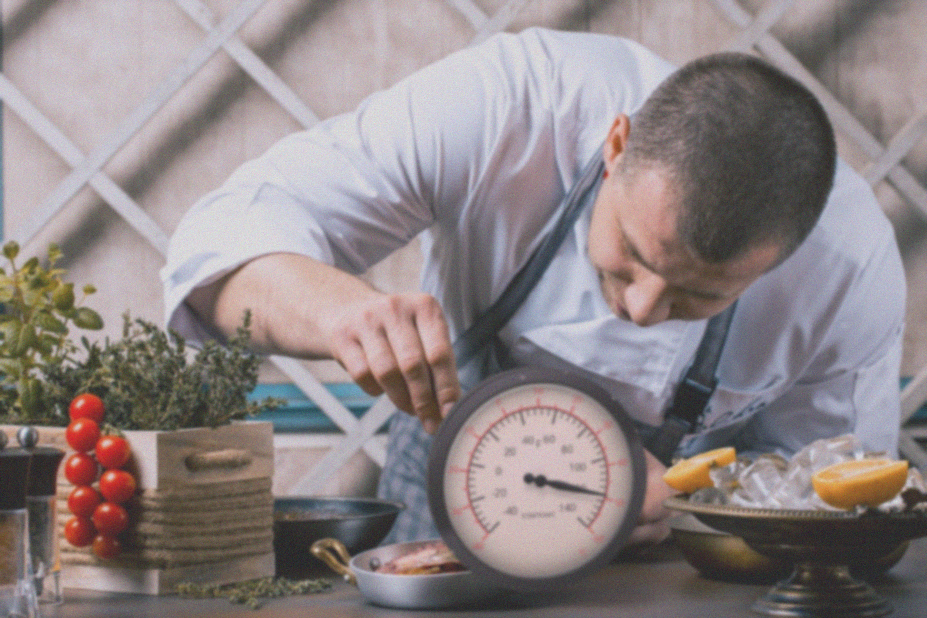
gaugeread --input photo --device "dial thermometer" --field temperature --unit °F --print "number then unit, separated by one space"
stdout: 120 °F
